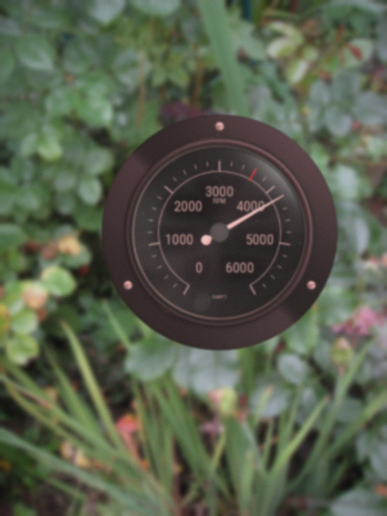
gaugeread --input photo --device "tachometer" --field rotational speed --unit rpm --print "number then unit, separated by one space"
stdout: 4200 rpm
